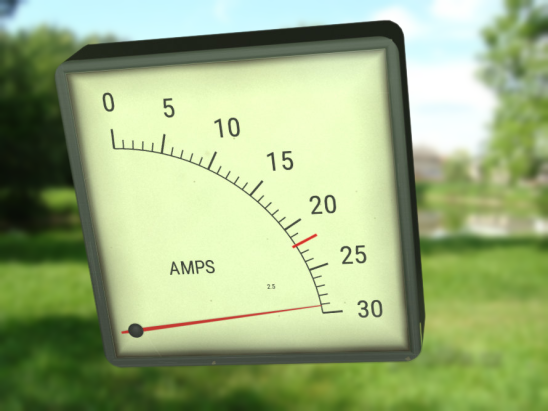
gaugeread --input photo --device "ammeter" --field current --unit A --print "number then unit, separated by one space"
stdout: 29 A
